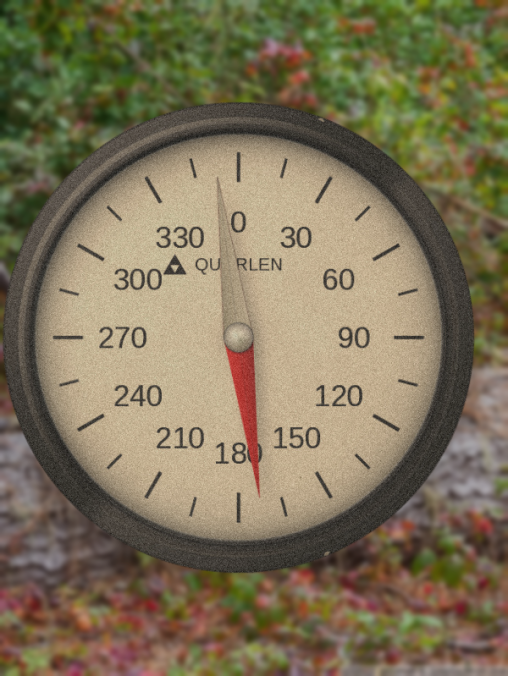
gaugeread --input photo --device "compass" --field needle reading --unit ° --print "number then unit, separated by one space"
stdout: 172.5 °
